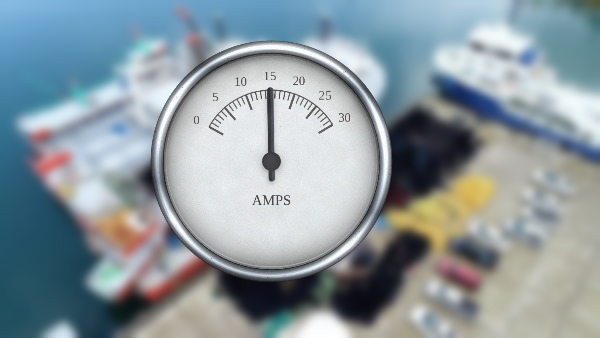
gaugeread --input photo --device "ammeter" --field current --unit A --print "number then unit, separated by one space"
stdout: 15 A
